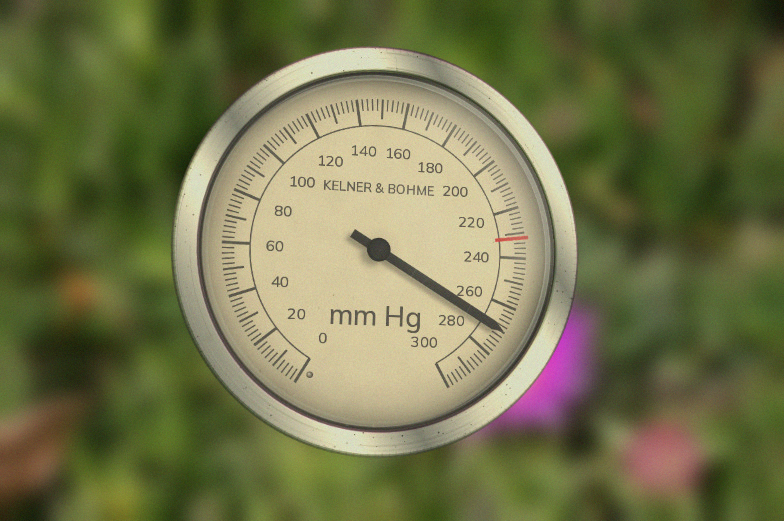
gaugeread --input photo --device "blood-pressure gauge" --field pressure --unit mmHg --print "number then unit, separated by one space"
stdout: 270 mmHg
